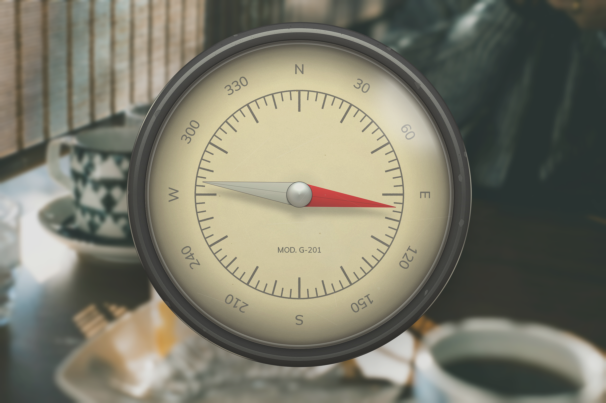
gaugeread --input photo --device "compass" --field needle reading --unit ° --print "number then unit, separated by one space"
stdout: 97.5 °
